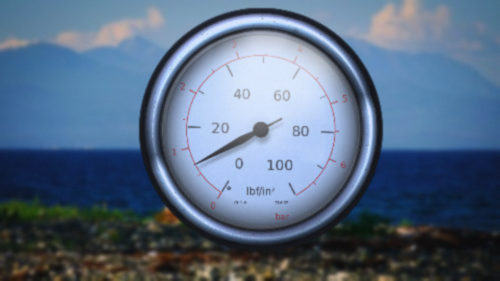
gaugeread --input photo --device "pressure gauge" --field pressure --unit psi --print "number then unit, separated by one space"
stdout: 10 psi
